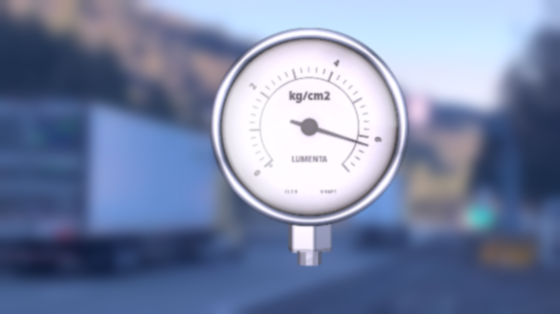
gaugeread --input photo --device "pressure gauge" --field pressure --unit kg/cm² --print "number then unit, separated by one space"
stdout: 6.2 kg/cm²
